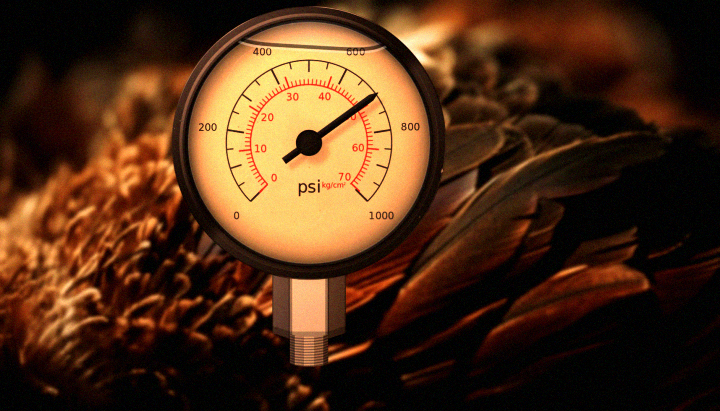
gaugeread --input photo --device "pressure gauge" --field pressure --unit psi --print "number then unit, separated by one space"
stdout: 700 psi
